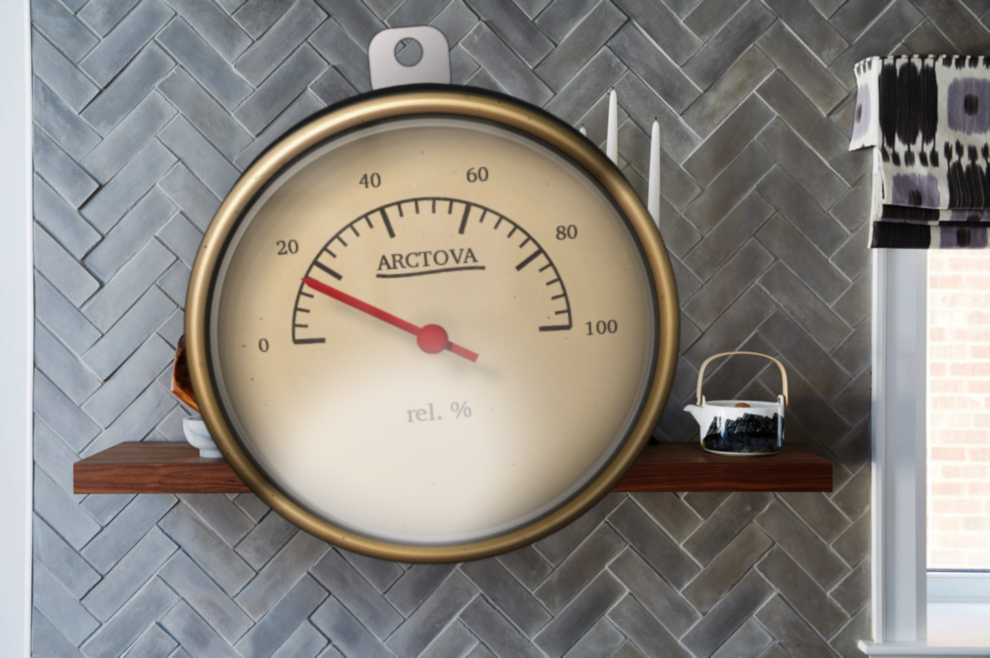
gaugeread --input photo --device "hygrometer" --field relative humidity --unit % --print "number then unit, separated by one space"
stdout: 16 %
